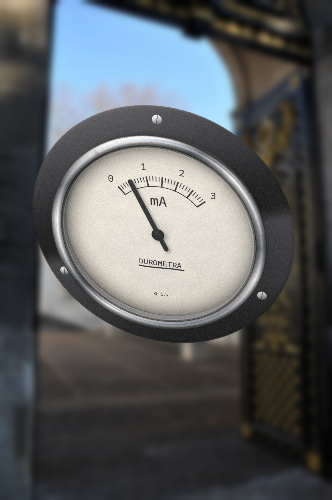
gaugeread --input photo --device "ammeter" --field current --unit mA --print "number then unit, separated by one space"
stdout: 0.5 mA
